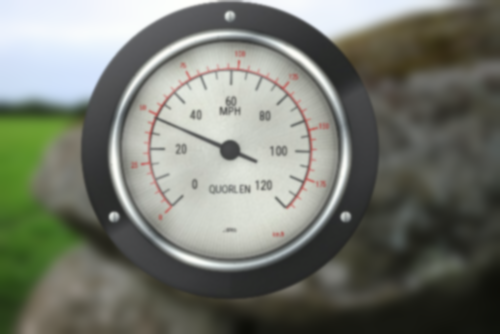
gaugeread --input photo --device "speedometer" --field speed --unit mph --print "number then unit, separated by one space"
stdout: 30 mph
